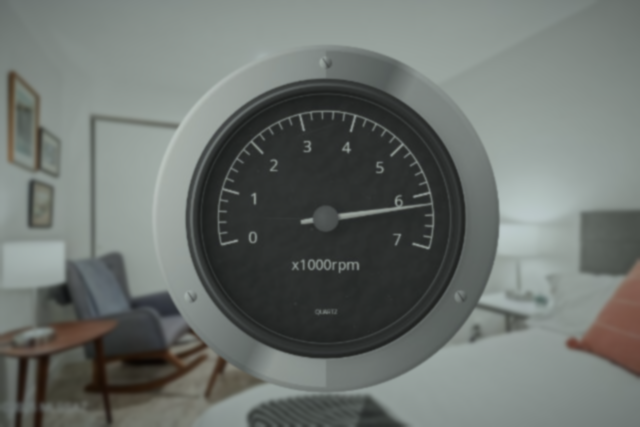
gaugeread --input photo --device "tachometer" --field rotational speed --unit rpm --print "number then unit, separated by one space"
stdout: 6200 rpm
